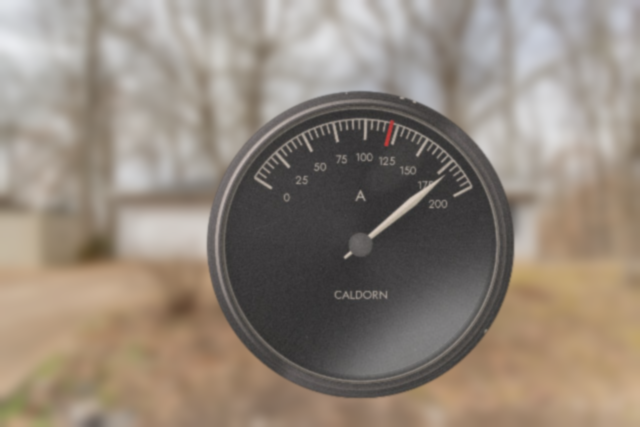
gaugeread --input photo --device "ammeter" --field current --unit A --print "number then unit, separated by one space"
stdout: 180 A
